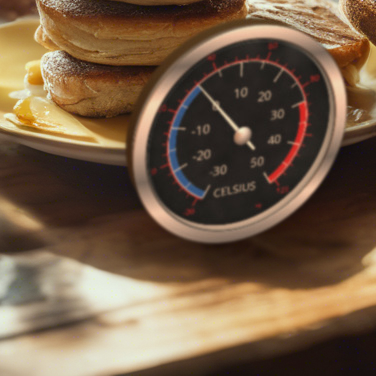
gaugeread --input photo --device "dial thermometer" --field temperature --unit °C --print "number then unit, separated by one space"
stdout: 0 °C
